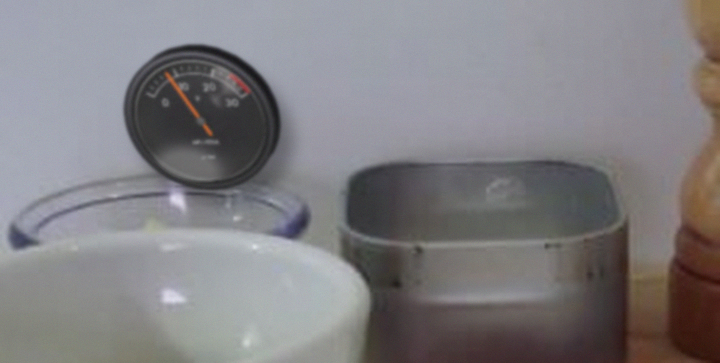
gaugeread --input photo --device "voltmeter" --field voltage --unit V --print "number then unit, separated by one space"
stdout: 8 V
